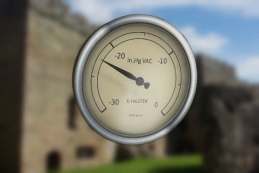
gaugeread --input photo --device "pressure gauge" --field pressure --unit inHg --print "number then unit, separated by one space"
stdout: -22.5 inHg
